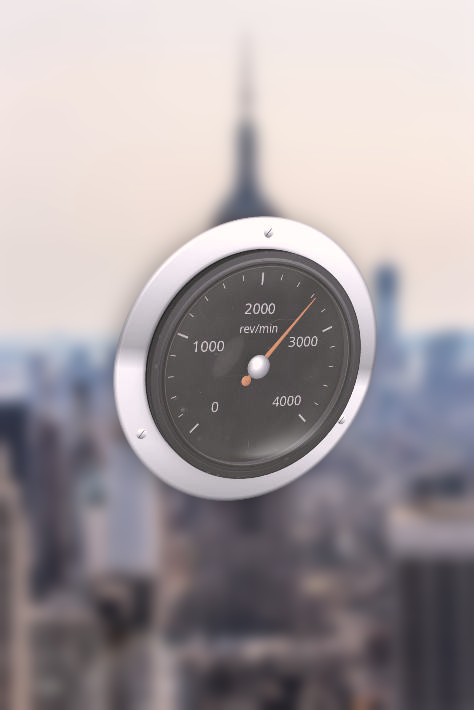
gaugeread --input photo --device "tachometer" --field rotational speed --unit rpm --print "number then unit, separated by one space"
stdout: 2600 rpm
